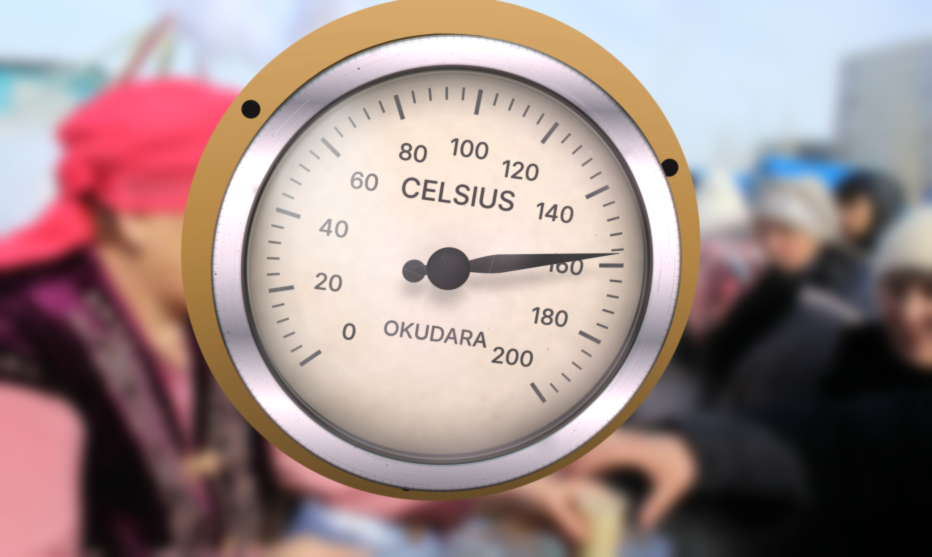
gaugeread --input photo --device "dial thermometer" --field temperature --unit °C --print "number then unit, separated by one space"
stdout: 156 °C
